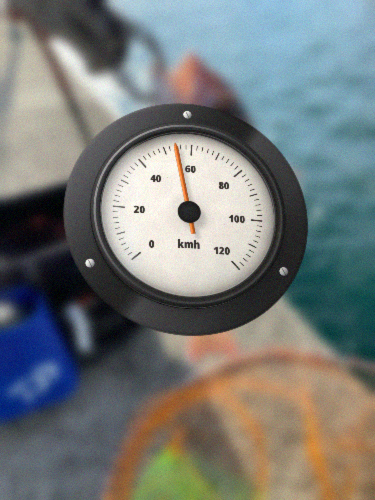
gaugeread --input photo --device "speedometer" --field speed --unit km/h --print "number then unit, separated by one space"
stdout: 54 km/h
